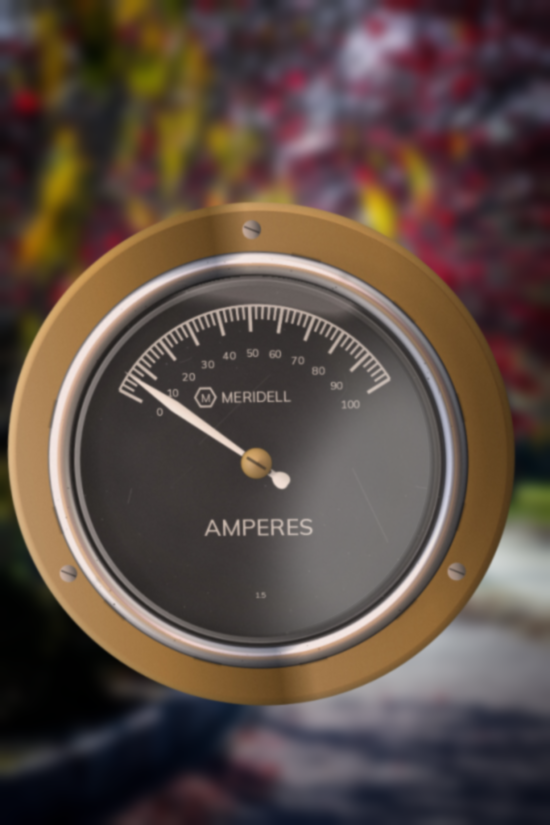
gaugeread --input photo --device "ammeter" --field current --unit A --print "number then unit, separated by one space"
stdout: 6 A
